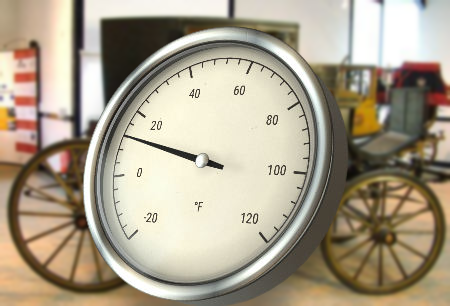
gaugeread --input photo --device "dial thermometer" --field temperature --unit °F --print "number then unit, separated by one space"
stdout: 12 °F
